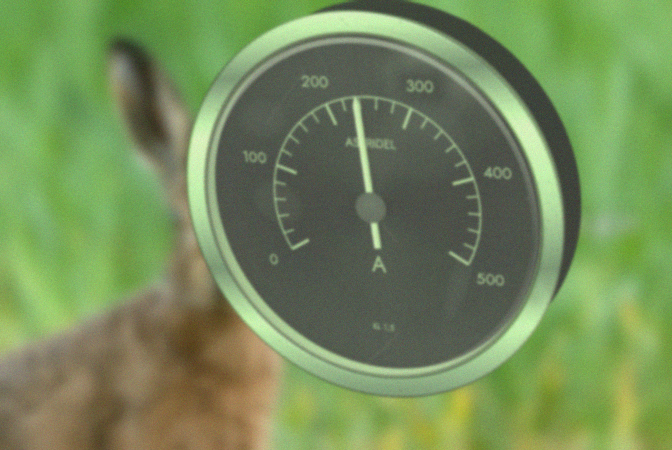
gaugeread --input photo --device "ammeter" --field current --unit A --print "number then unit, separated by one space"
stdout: 240 A
